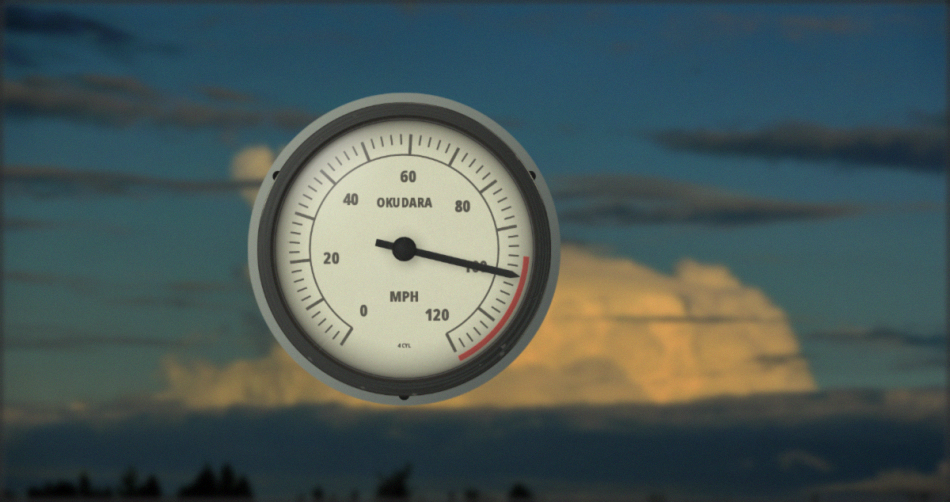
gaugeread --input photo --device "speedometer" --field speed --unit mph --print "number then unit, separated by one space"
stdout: 100 mph
